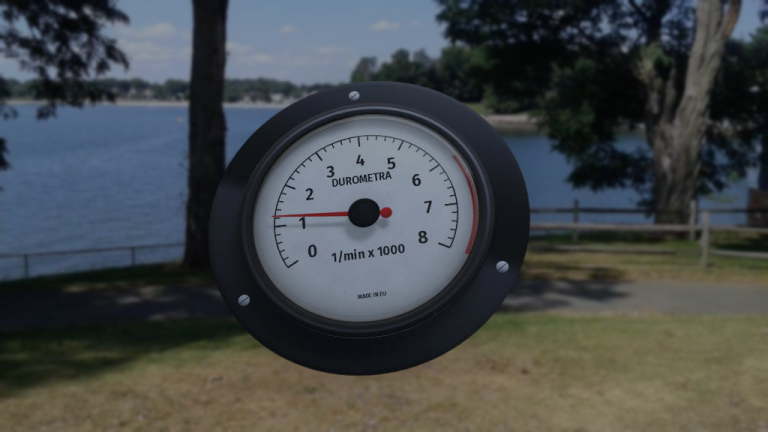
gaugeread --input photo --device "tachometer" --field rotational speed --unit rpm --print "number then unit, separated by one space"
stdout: 1200 rpm
